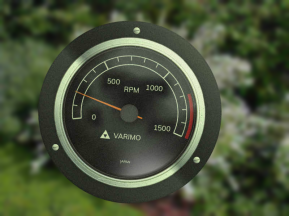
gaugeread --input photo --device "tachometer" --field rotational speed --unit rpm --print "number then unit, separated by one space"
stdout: 200 rpm
